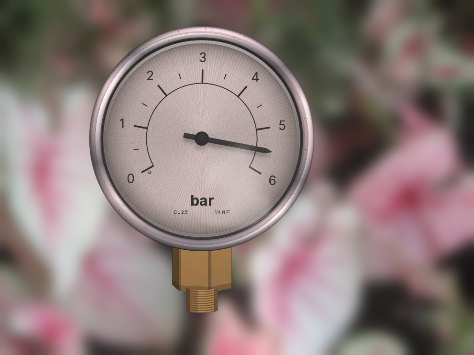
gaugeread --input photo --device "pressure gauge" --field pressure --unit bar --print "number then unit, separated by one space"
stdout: 5.5 bar
